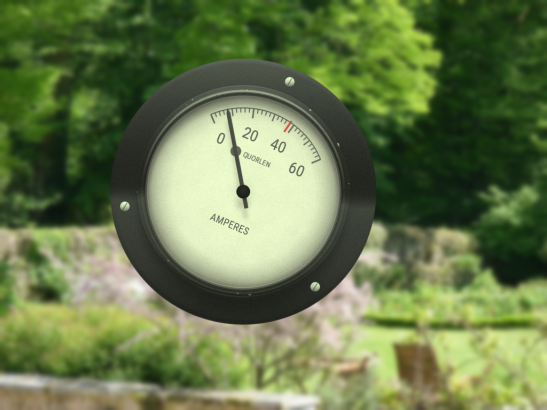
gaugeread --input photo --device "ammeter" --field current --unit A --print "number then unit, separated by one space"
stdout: 8 A
